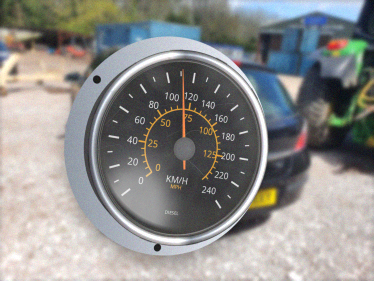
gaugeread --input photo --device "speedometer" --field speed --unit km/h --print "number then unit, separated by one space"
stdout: 110 km/h
